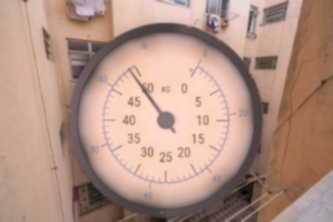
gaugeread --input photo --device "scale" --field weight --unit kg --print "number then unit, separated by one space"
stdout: 49 kg
